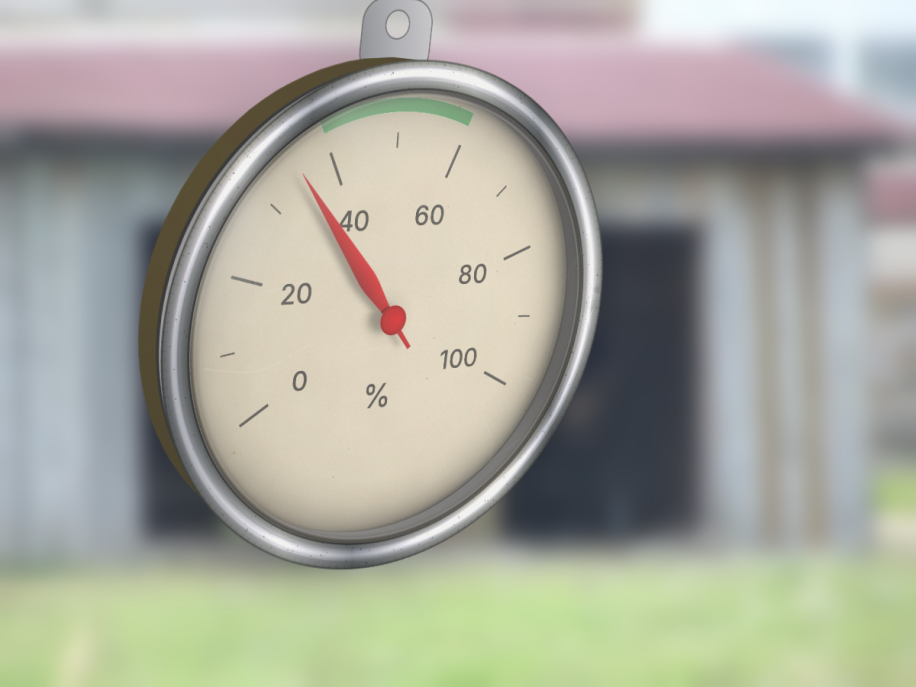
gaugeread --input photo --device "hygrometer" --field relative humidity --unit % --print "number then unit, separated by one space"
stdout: 35 %
